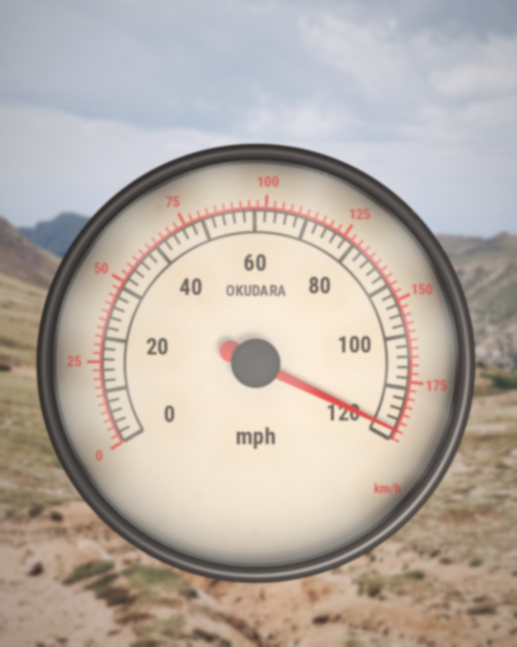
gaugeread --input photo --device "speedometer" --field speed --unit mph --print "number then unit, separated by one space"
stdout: 118 mph
